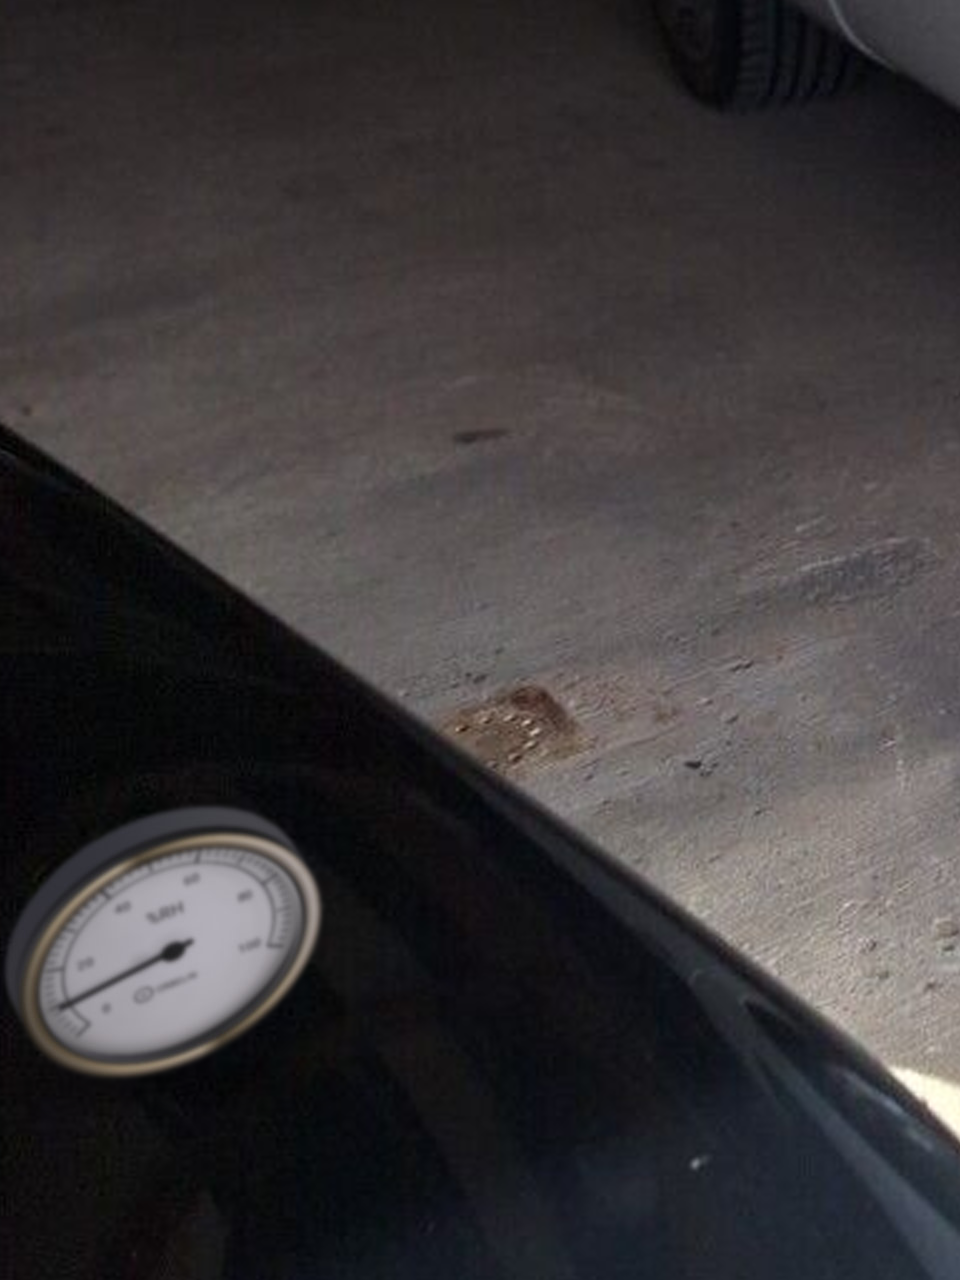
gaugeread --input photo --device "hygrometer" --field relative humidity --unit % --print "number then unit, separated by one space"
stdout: 10 %
